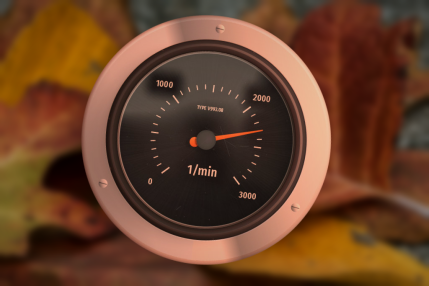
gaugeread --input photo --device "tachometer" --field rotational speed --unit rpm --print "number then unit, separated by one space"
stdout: 2300 rpm
